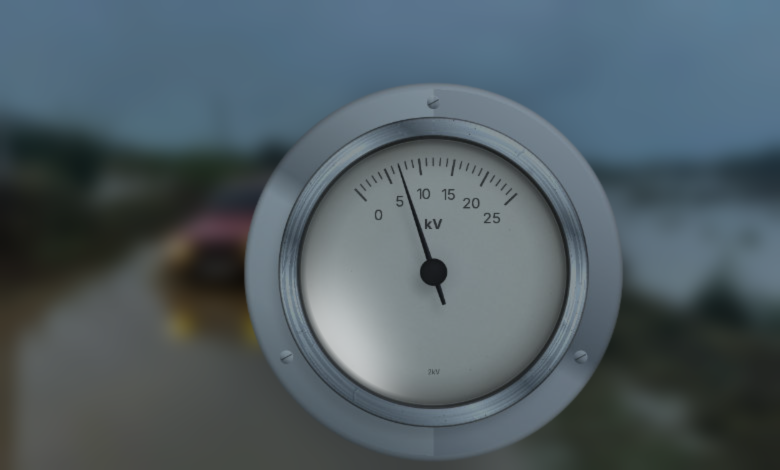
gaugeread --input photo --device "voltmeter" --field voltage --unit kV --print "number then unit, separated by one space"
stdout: 7 kV
